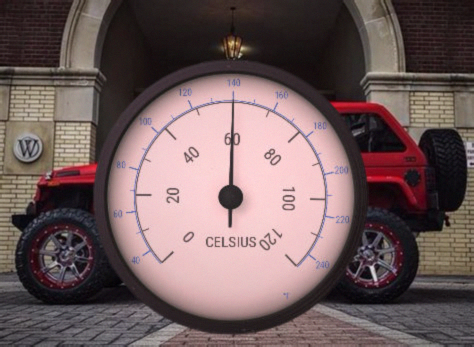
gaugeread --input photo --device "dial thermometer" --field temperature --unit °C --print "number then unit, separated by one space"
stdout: 60 °C
